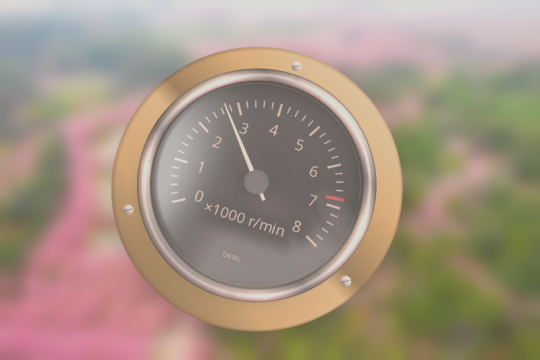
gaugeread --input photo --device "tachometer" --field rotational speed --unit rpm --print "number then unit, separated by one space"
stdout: 2700 rpm
